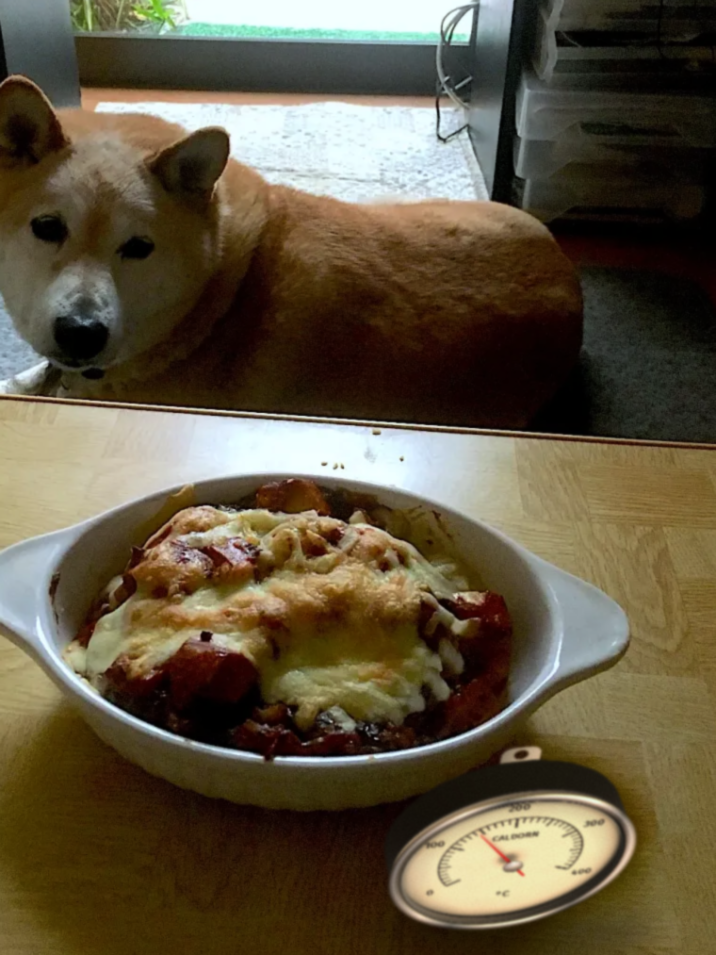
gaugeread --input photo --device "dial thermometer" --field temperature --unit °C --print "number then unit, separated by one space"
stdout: 150 °C
